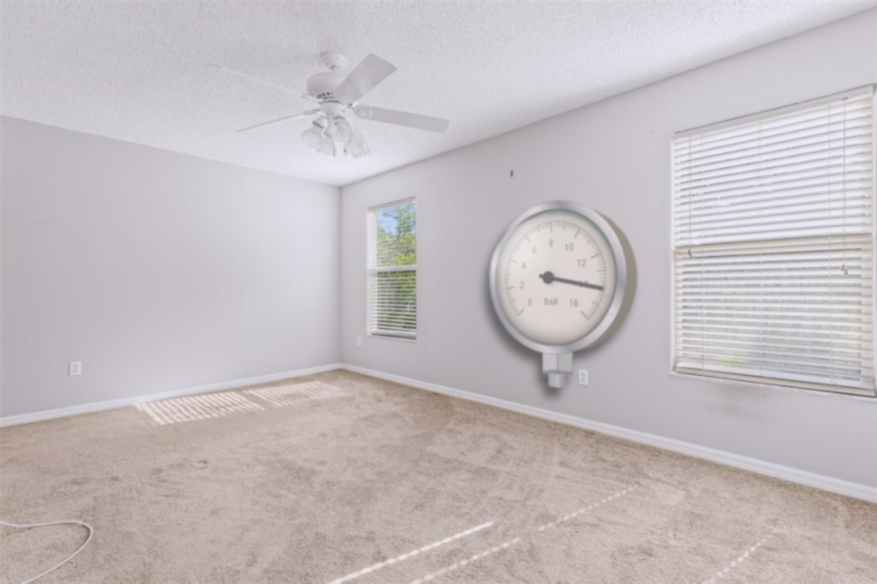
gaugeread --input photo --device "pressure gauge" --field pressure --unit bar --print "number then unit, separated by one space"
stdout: 14 bar
